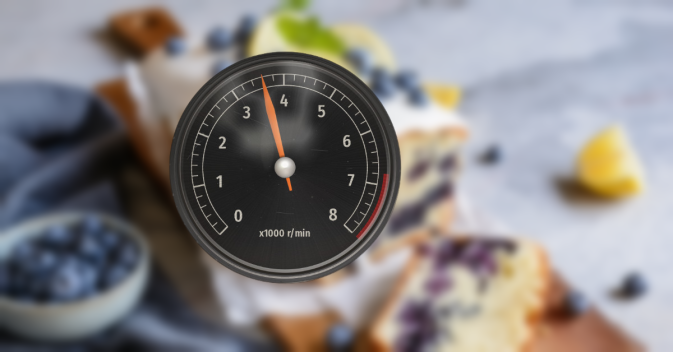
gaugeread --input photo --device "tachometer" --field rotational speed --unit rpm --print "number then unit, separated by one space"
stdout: 3600 rpm
